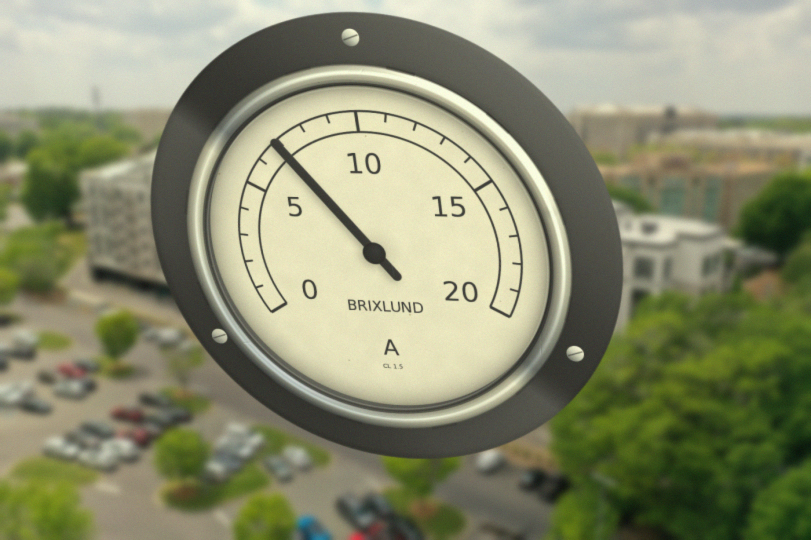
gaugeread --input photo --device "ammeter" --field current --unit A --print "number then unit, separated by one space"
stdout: 7 A
